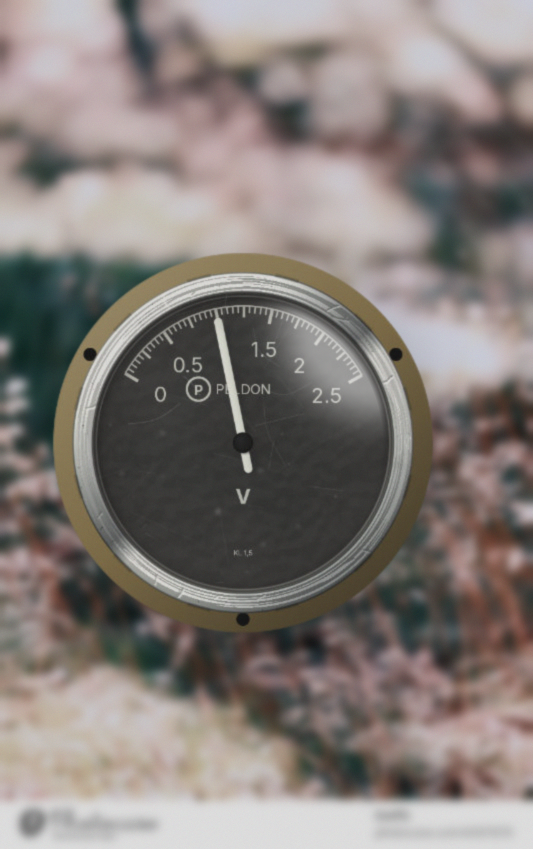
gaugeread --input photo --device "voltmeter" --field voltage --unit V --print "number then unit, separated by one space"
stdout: 1 V
